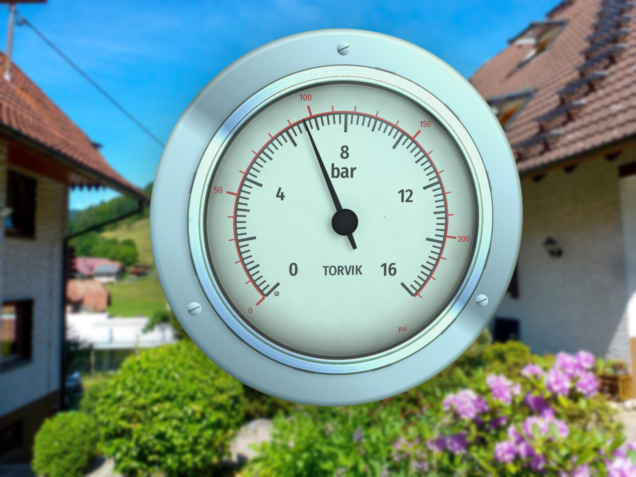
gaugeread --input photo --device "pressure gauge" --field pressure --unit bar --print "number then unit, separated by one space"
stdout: 6.6 bar
